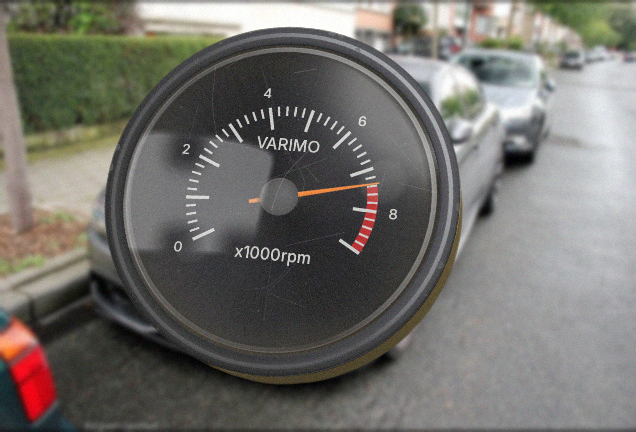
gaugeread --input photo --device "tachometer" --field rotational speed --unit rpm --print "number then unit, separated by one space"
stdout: 7400 rpm
